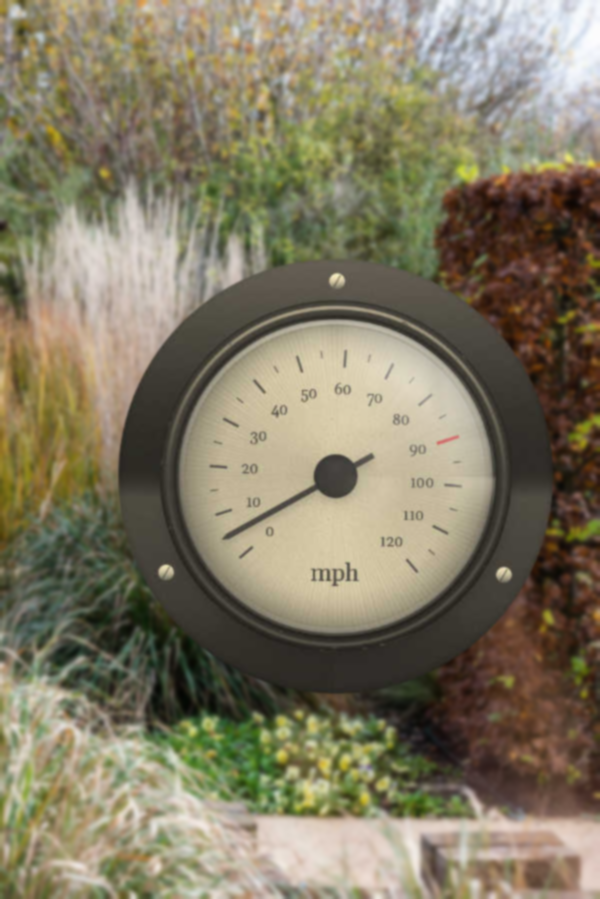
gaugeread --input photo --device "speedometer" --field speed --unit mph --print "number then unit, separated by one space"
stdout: 5 mph
